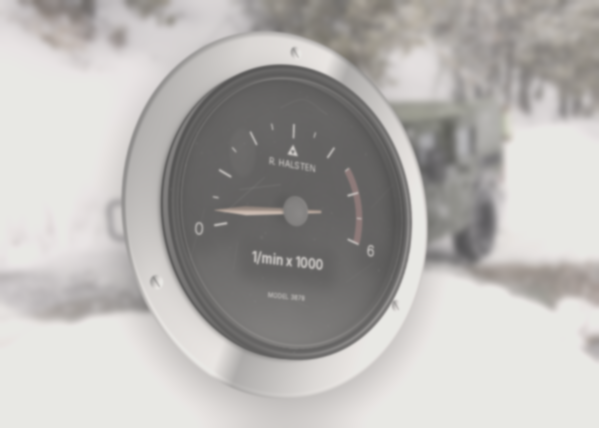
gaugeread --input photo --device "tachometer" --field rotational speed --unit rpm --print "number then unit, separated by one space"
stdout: 250 rpm
